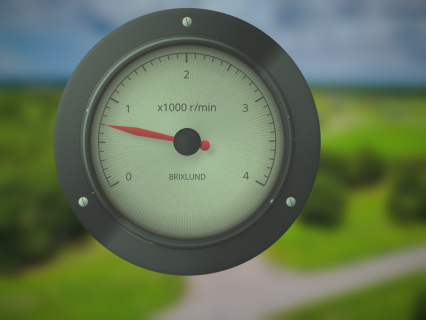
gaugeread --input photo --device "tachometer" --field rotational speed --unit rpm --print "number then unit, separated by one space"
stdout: 700 rpm
